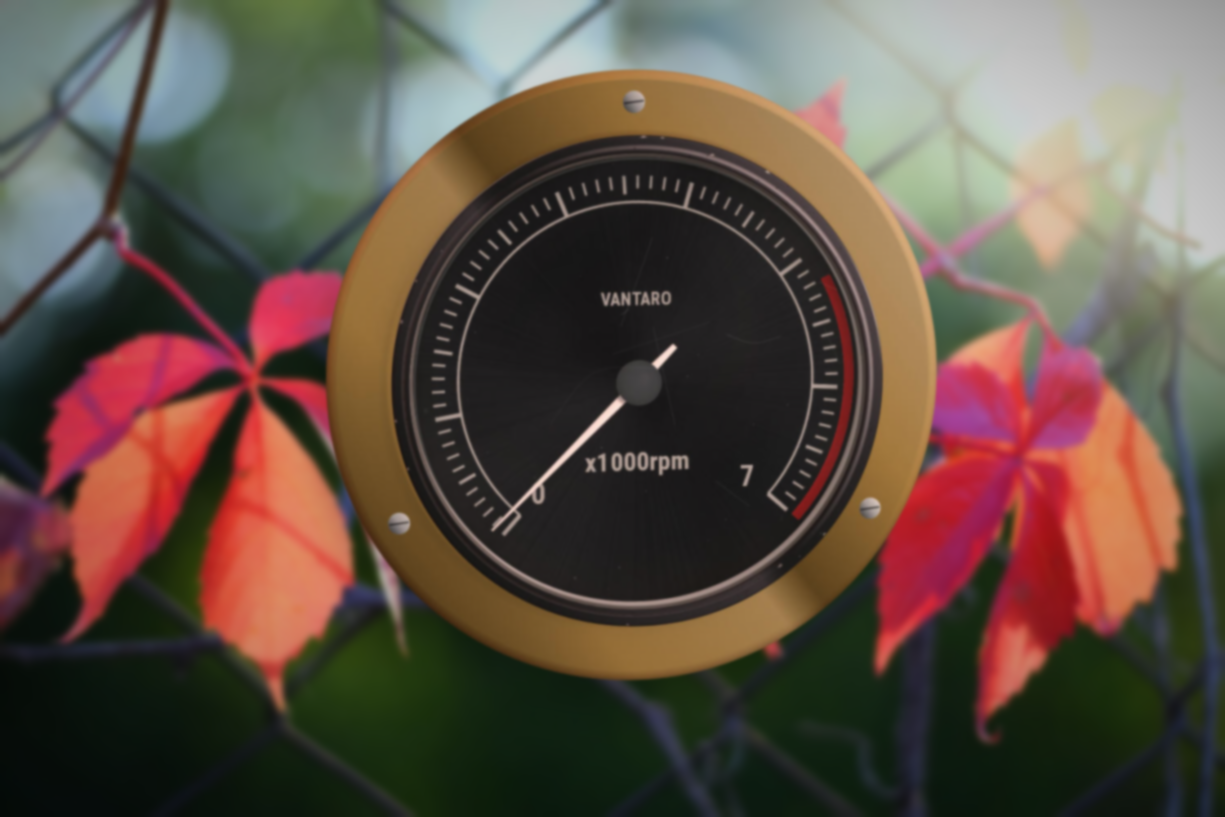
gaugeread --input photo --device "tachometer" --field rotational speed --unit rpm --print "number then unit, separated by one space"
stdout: 100 rpm
